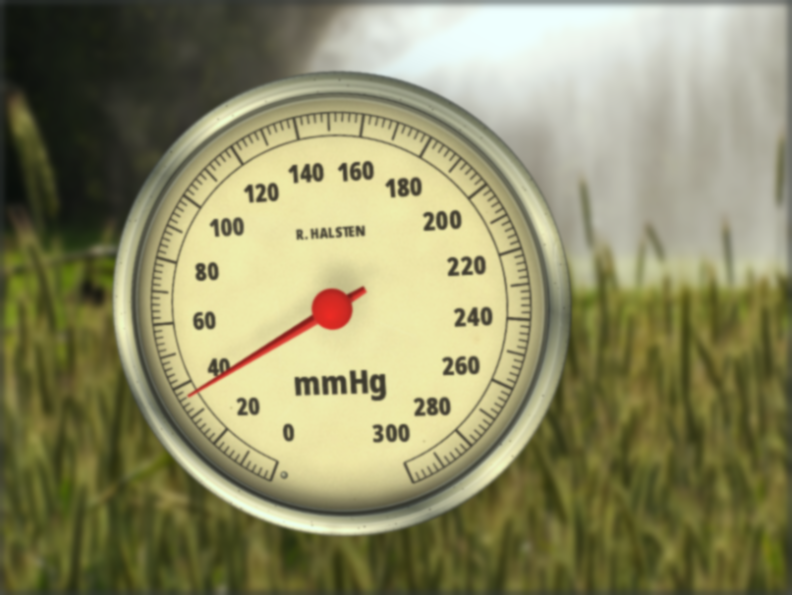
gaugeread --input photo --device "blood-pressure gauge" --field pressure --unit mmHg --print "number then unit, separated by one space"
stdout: 36 mmHg
